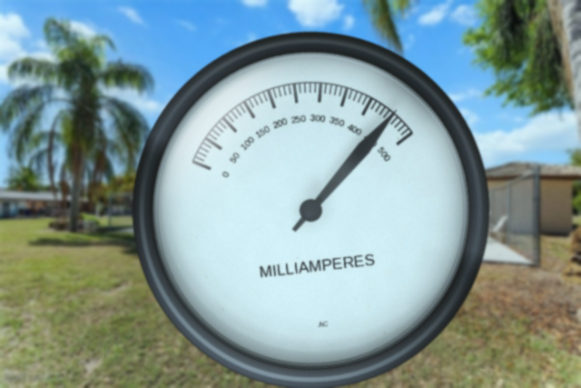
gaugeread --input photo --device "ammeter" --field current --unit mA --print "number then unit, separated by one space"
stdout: 450 mA
